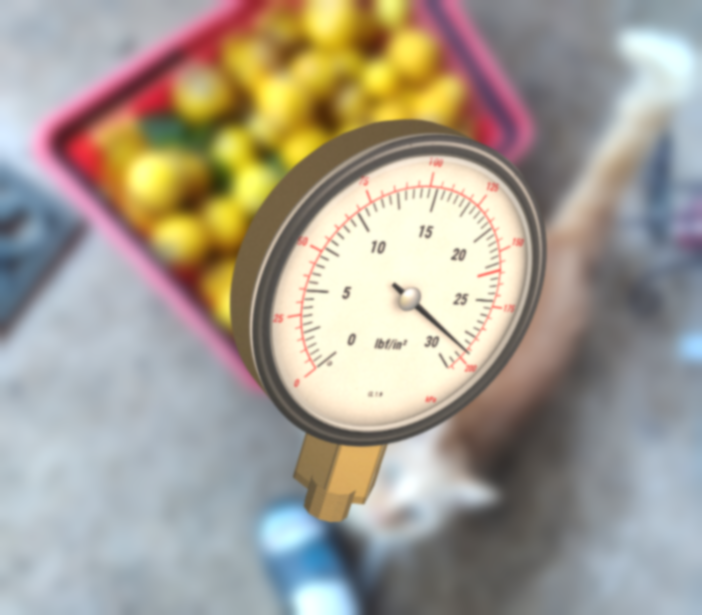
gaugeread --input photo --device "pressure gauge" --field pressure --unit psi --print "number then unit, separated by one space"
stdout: 28.5 psi
